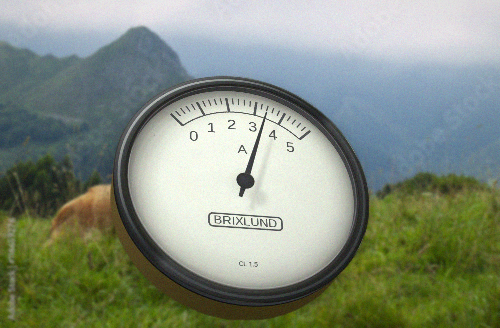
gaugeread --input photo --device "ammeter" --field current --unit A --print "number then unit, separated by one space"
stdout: 3.4 A
